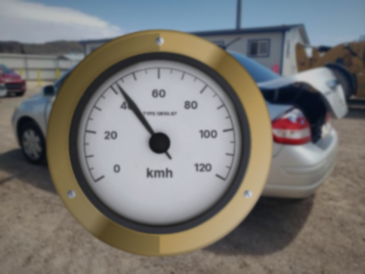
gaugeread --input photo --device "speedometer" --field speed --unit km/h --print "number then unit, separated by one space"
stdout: 42.5 km/h
